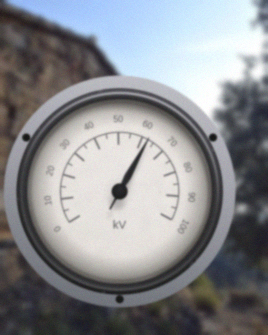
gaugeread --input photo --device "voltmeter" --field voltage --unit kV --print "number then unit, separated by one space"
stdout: 62.5 kV
